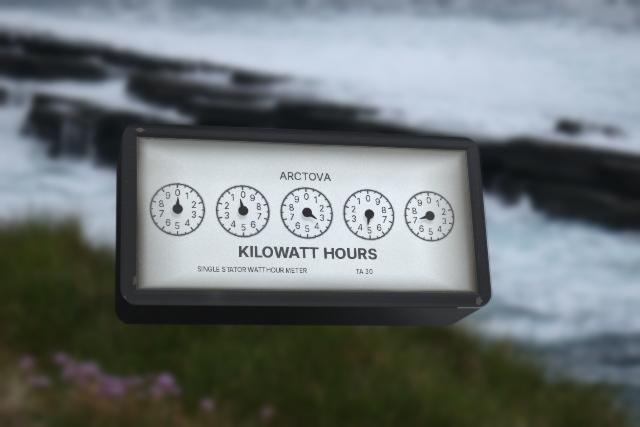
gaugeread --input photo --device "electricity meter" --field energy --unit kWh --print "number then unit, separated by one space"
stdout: 347 kWh
